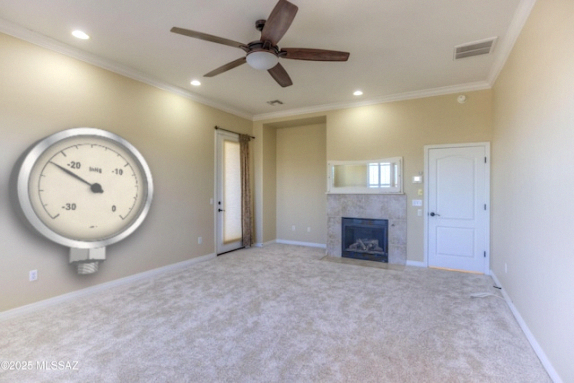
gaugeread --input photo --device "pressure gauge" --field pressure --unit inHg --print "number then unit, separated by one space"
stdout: -22 inHg
